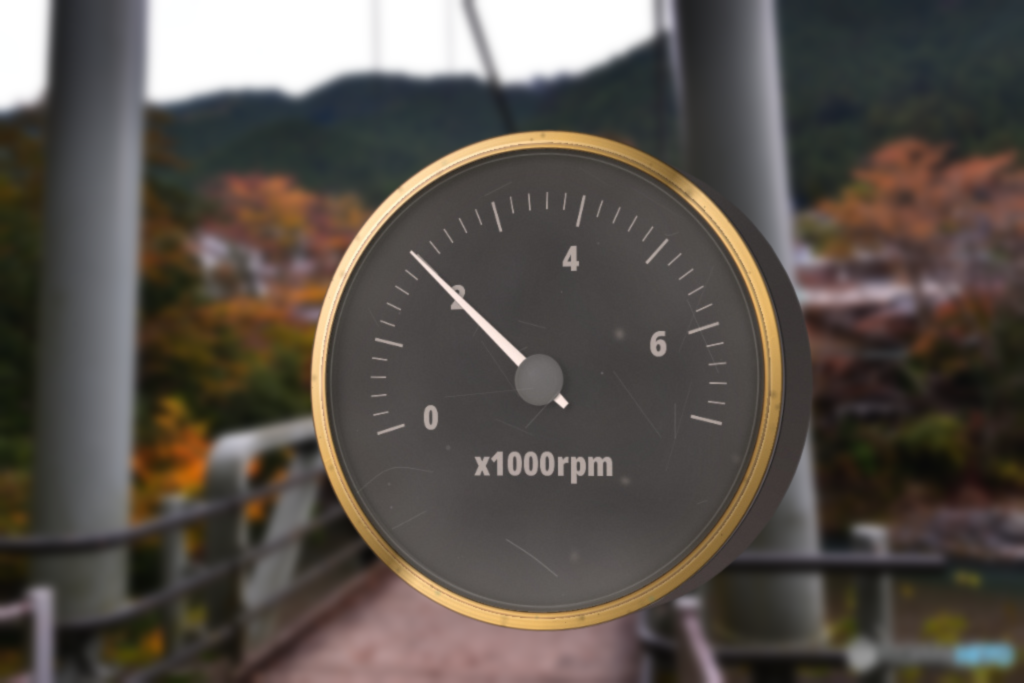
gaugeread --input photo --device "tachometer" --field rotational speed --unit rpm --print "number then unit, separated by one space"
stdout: 2000 rpm
